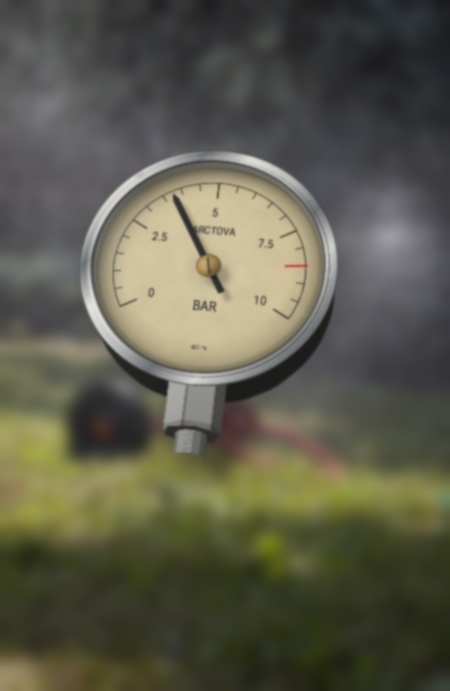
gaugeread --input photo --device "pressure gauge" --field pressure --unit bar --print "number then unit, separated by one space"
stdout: 3.75 bar
